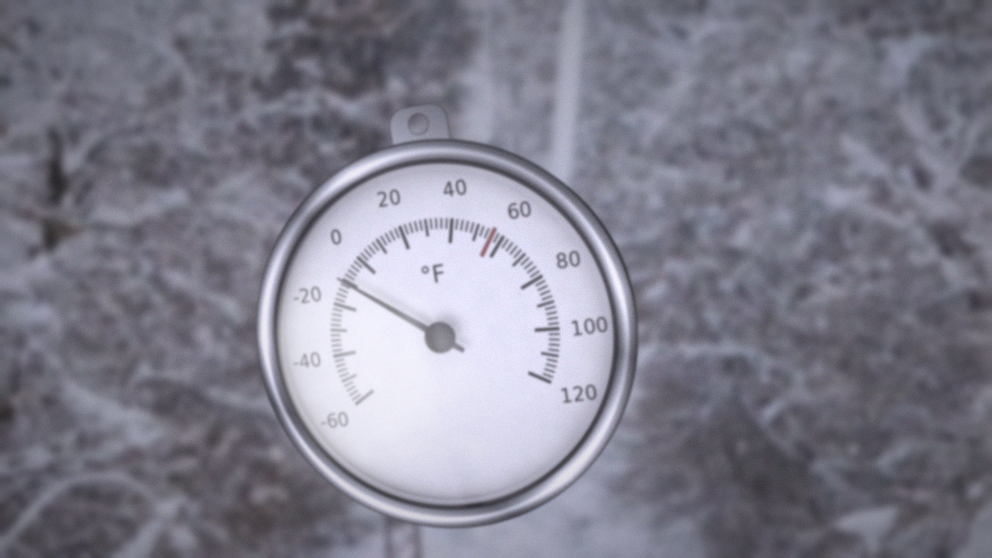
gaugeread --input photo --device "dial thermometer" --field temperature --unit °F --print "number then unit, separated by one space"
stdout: -10 °F
